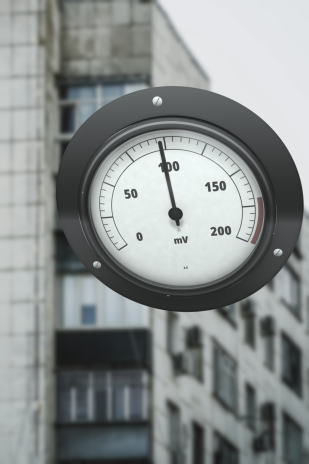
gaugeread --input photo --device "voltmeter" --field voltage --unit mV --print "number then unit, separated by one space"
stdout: 97.5 mV
